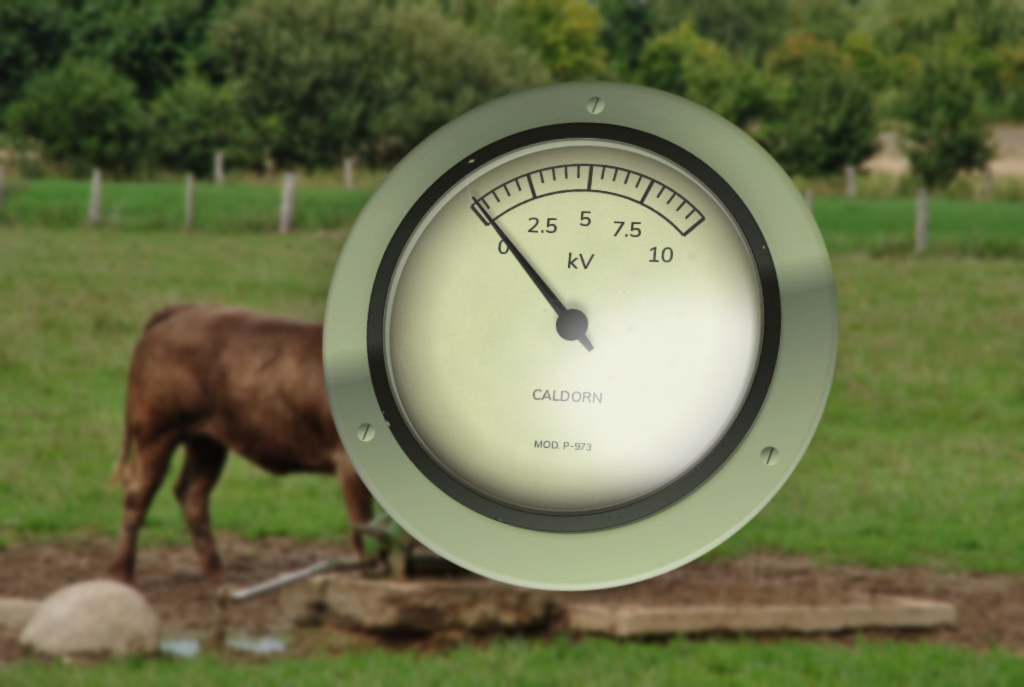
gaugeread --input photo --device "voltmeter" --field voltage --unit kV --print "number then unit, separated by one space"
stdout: 0.25 kV
